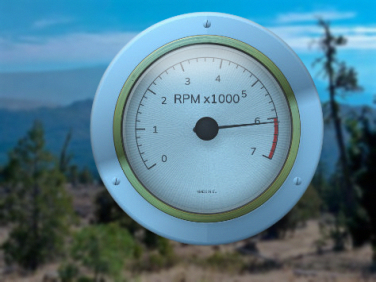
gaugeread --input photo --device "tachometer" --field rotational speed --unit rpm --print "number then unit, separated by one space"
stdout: 6100 rpm
